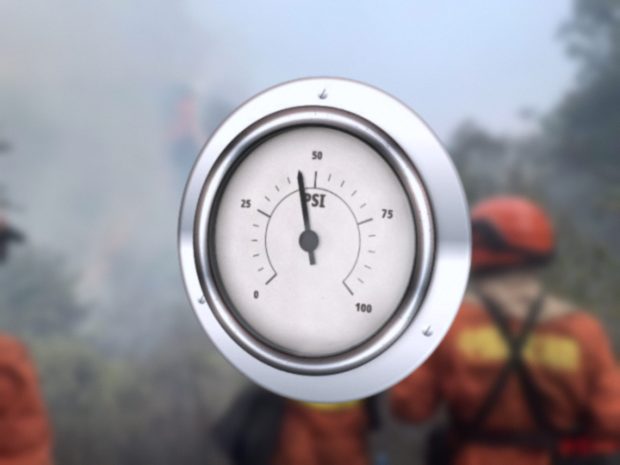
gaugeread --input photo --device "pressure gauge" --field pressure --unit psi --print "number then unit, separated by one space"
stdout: 45 psi
